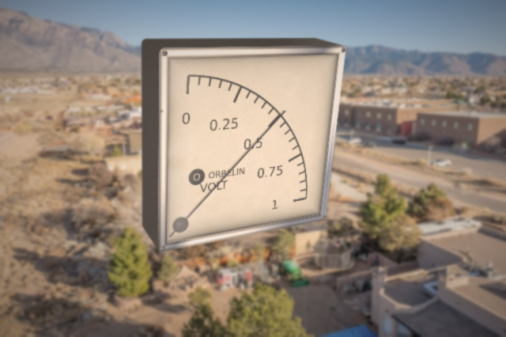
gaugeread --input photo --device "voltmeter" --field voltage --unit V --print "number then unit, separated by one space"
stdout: 0.5 V
